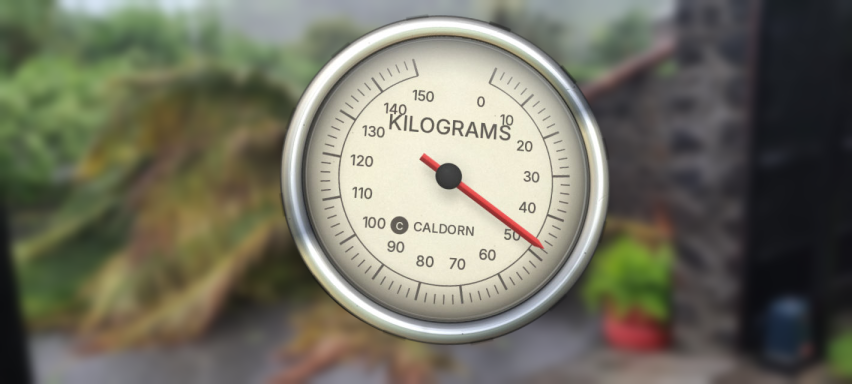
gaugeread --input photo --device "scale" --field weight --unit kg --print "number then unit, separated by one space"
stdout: 48 kg
